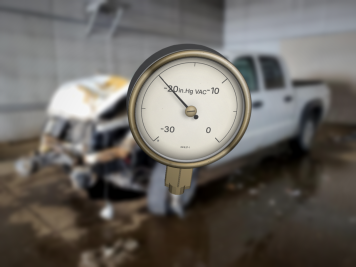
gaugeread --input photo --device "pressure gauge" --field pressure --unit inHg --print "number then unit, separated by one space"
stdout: -20 inHg
